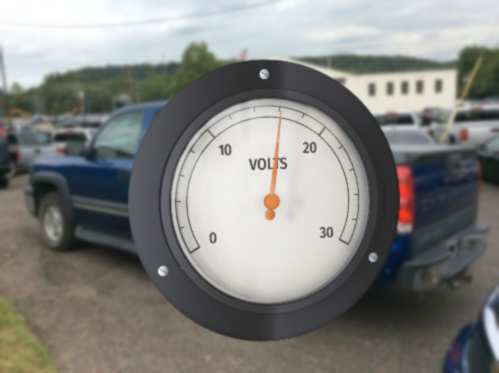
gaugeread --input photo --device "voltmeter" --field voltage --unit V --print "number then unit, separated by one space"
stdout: 16 V
